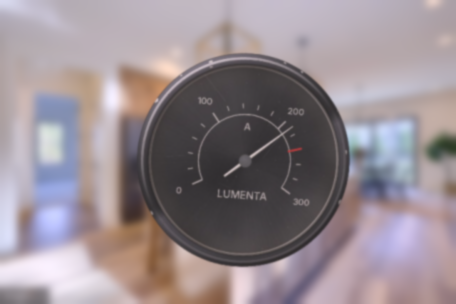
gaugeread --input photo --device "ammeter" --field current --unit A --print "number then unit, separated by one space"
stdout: 210 A
